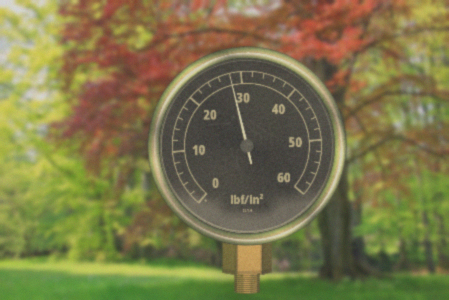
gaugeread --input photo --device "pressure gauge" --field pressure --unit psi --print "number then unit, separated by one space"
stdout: 28 psi
